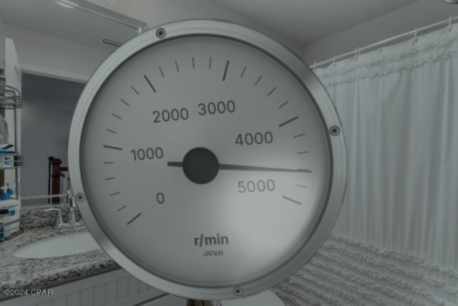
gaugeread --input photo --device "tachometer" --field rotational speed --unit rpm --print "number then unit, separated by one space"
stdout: 4600 rpm
